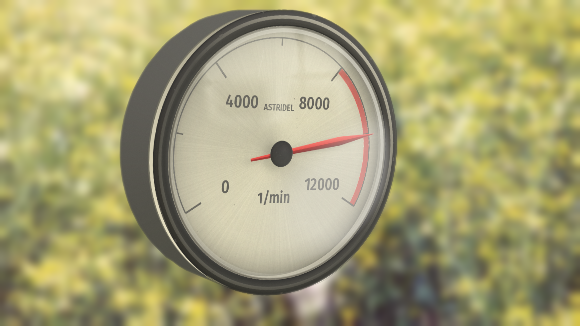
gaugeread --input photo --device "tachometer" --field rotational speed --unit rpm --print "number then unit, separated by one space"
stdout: 10000 rpm
